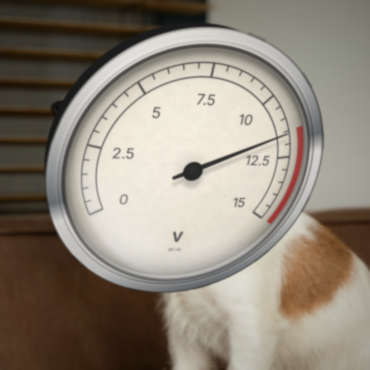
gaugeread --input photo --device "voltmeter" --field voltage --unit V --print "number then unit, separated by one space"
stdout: 11.5 V
